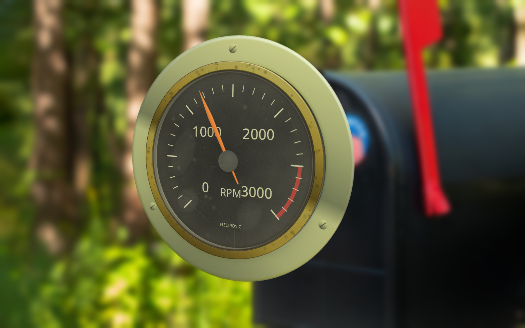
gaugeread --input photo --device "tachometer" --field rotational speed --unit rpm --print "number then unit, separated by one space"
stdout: 1200 rpm
